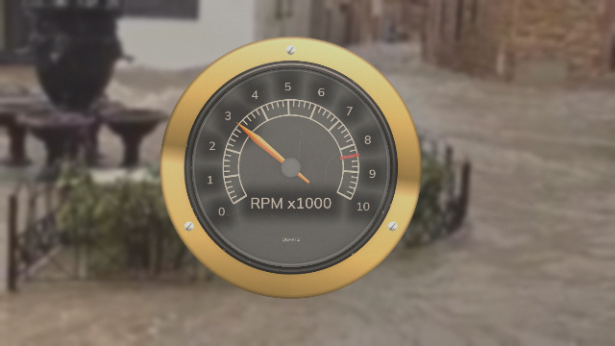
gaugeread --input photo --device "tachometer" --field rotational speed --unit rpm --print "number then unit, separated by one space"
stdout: 3000 rpm
